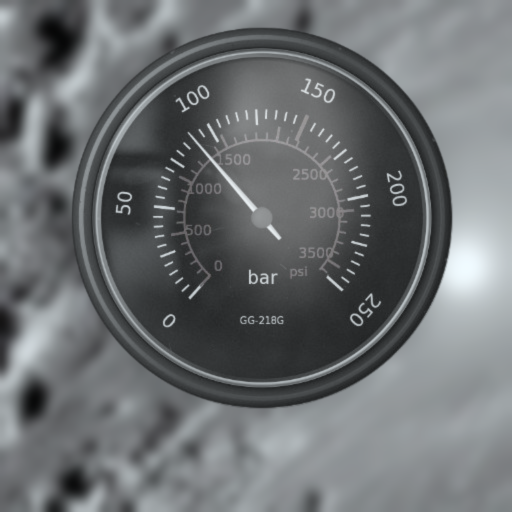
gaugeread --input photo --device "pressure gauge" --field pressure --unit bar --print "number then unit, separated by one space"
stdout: 90 bar
